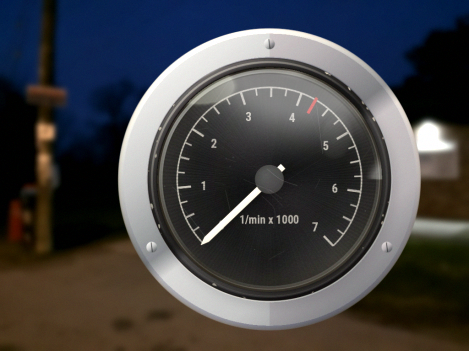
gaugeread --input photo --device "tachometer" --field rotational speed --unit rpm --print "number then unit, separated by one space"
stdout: 0 rpm
